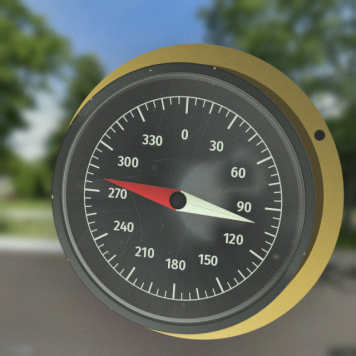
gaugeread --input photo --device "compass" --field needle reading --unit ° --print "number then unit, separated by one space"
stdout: 280 °
